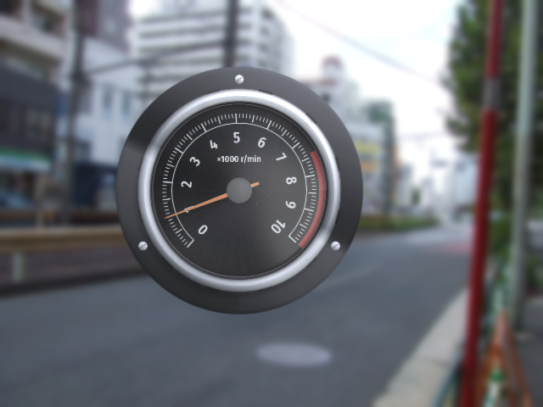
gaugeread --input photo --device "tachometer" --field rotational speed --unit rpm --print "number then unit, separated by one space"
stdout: 1000 rpm
